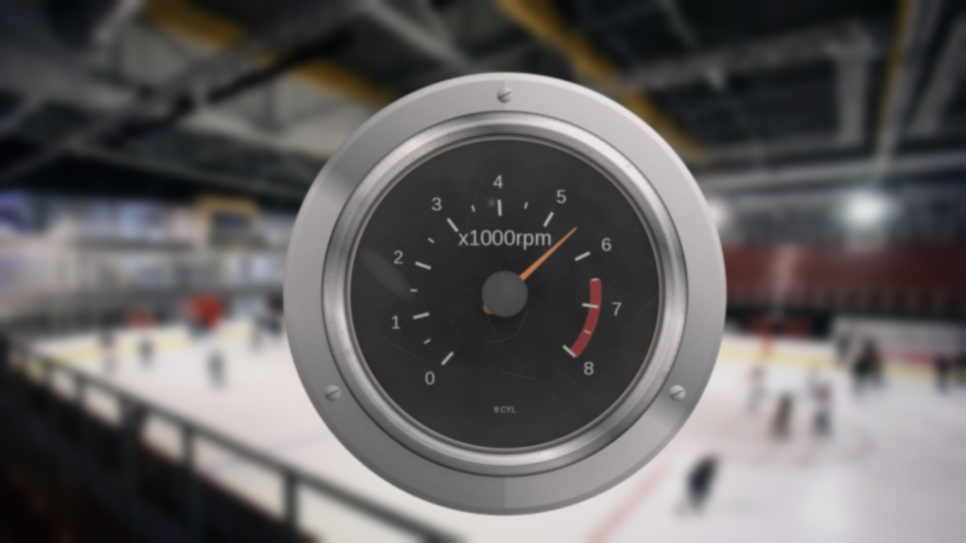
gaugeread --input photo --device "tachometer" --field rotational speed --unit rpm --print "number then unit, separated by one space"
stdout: 5500 rpm
